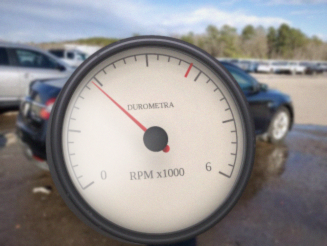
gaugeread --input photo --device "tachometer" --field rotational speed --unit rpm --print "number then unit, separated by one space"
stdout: 1900 rpm
